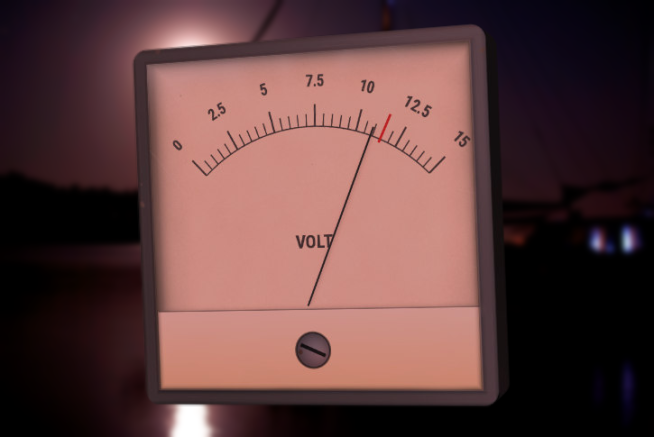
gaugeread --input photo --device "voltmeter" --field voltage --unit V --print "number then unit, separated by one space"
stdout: 11 V
